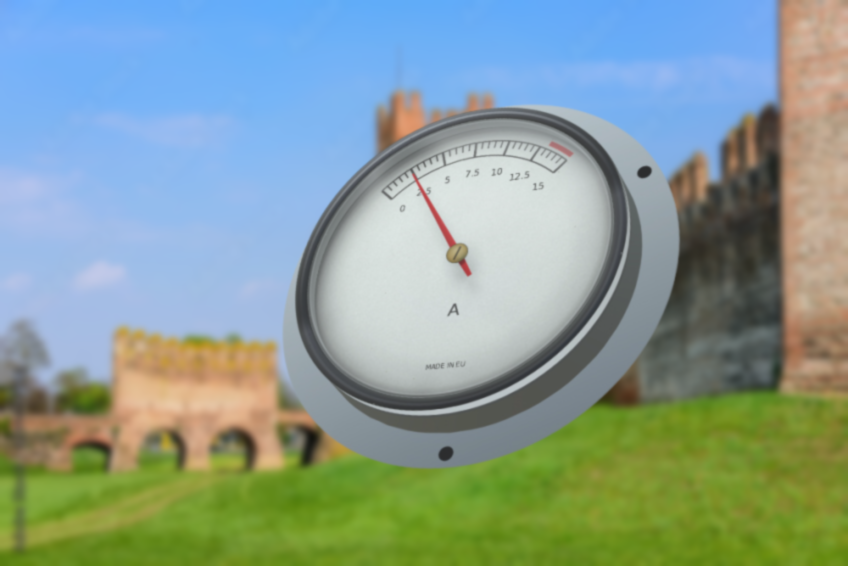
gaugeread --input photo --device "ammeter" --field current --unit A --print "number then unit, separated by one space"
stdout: 2.5 A
